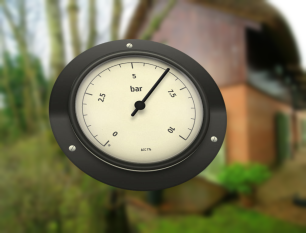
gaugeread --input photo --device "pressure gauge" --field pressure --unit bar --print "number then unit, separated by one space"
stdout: 6.5 bar
